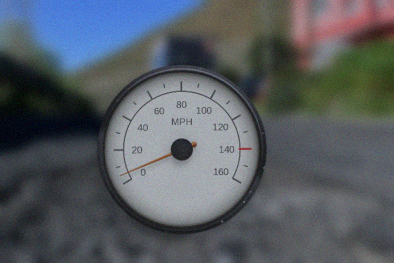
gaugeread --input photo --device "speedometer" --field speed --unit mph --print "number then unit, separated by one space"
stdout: 5 mph
